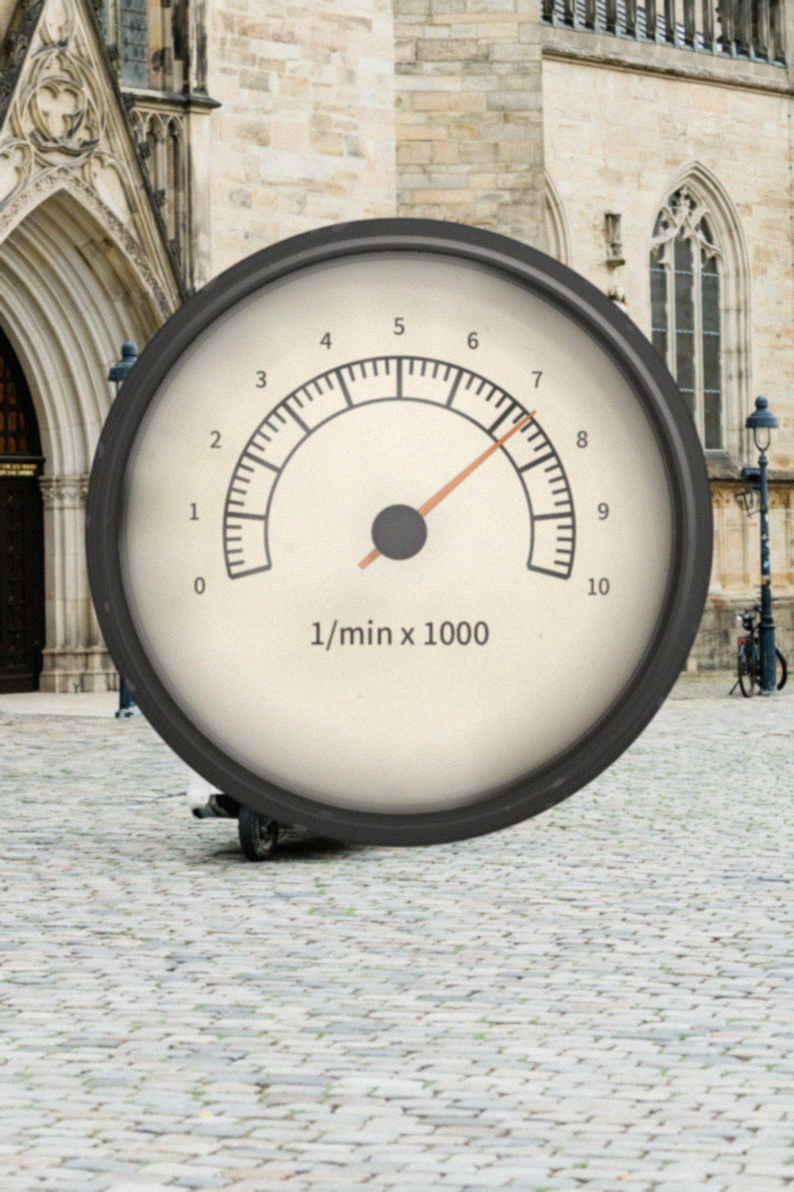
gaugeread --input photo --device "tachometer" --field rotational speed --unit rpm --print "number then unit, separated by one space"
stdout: 7300 rpm
